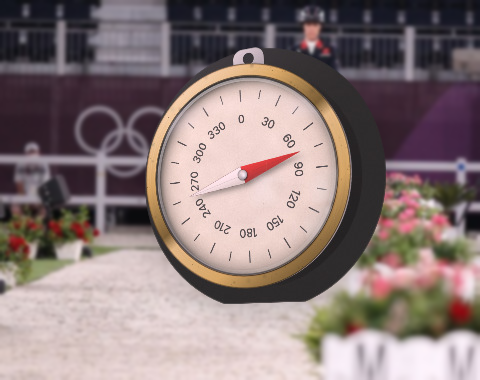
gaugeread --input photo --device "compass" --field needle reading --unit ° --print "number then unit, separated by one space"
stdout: 75 °
